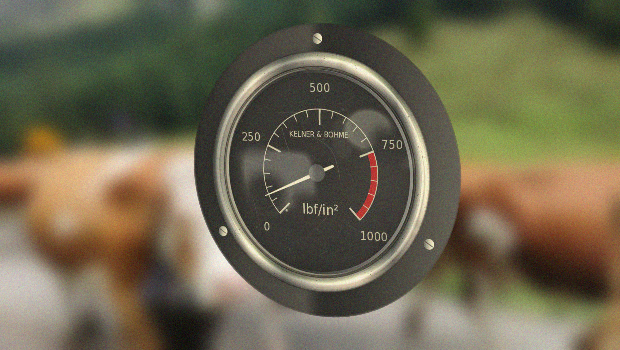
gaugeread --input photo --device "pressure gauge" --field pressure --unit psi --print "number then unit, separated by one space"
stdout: 75 psi
